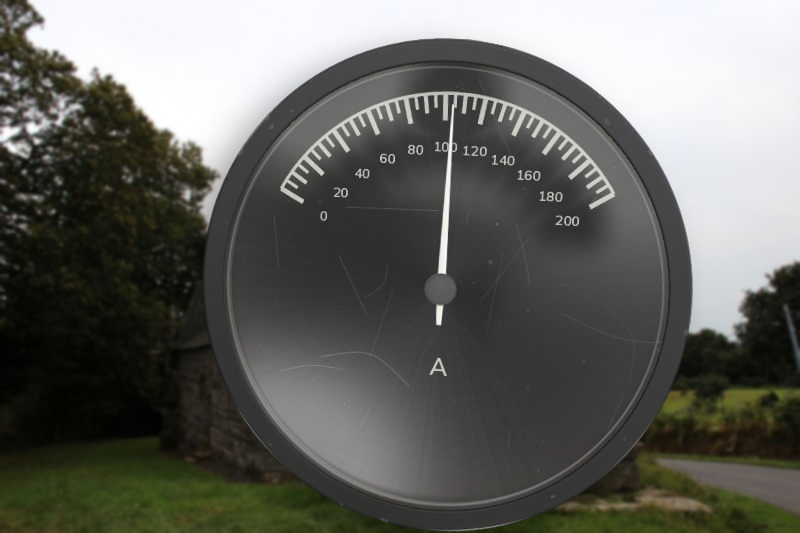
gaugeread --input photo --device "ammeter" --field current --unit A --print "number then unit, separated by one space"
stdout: 105 A
